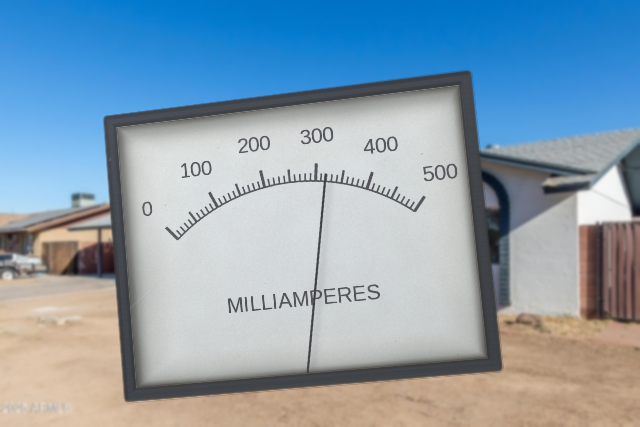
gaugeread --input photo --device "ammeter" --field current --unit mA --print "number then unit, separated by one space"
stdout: 320 mA
